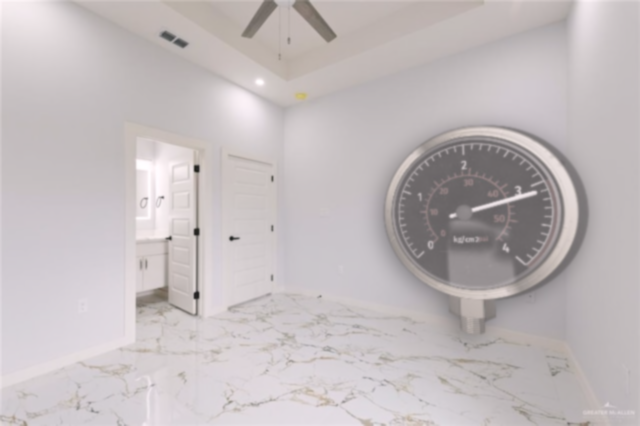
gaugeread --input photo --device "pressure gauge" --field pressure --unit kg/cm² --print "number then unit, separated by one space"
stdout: 3.1 kg/cm²
